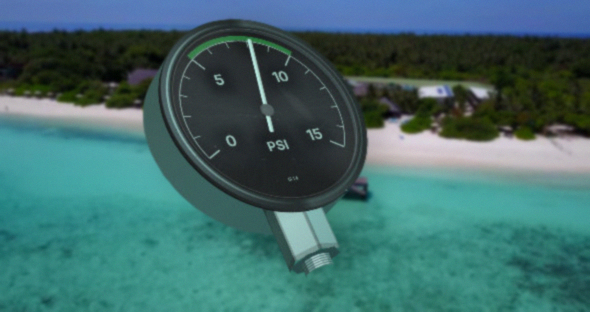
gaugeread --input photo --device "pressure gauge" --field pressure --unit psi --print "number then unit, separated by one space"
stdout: 8 psi
